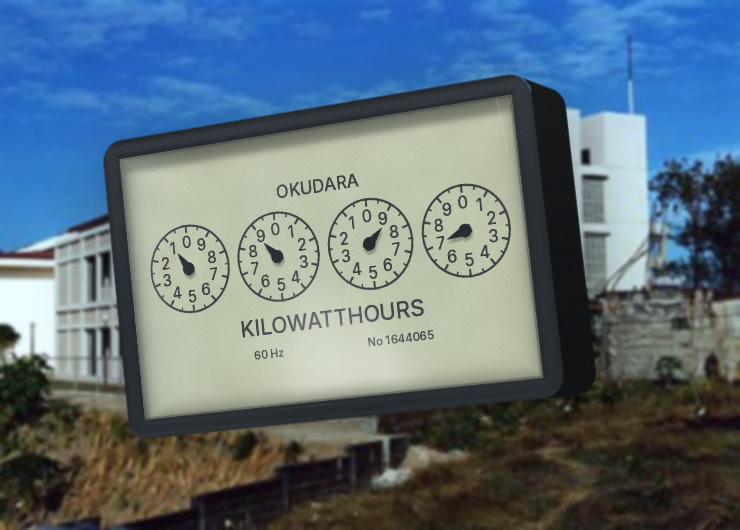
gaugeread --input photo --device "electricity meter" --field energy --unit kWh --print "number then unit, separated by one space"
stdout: 887 kWh
